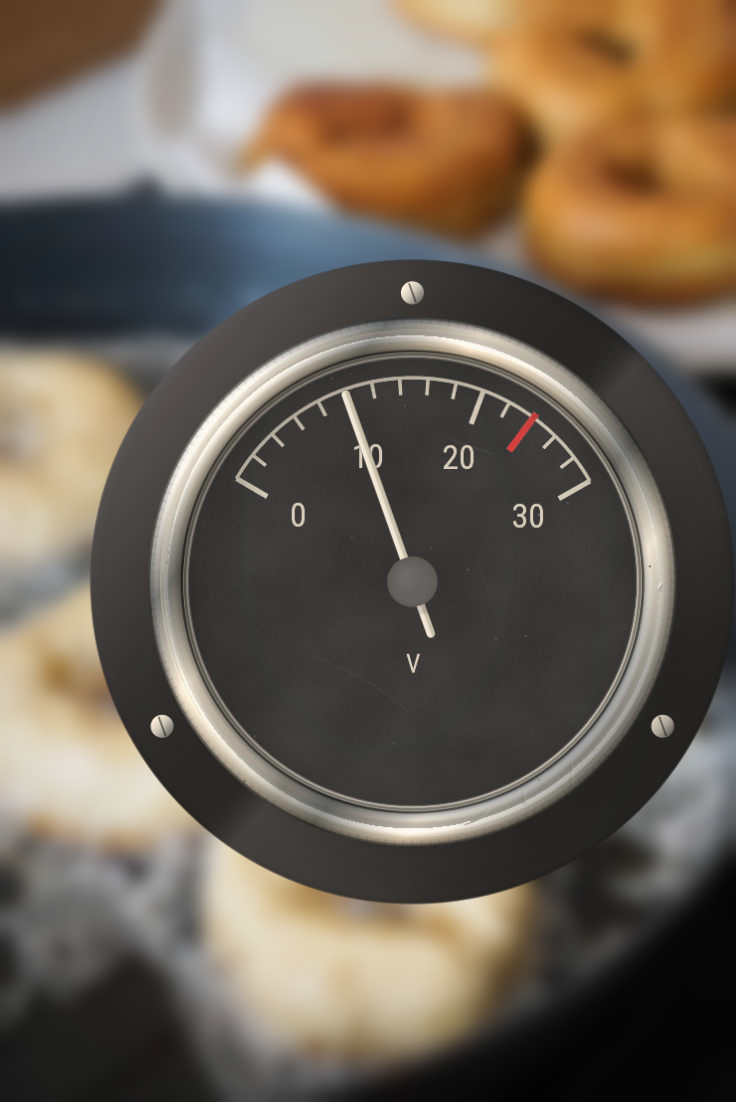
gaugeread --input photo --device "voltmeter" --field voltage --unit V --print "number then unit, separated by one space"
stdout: 10 V
